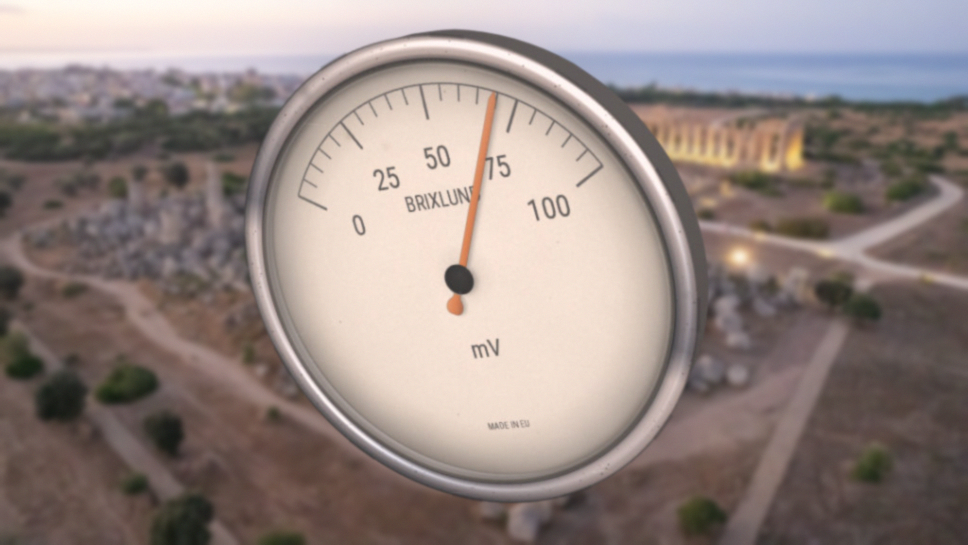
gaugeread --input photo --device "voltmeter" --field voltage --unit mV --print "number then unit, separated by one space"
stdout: 70 mV
